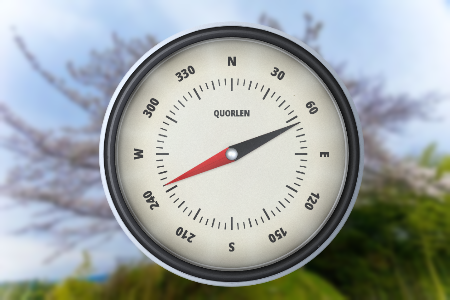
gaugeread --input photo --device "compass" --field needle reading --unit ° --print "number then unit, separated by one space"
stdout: 245 °
